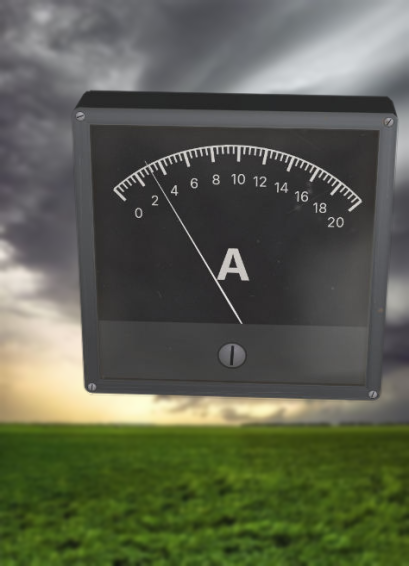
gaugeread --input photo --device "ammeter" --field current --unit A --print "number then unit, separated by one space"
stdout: 3.2 A
